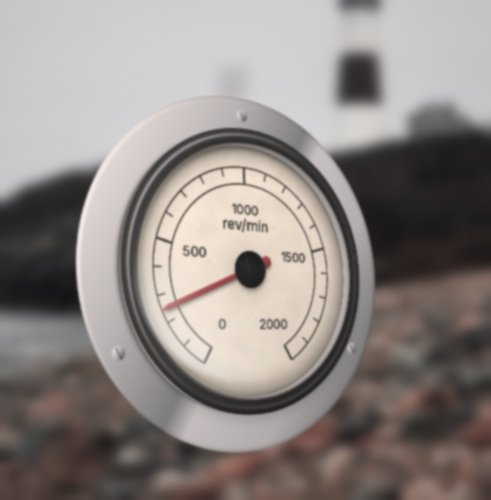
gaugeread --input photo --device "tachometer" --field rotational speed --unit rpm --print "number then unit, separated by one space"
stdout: 250 rpm
